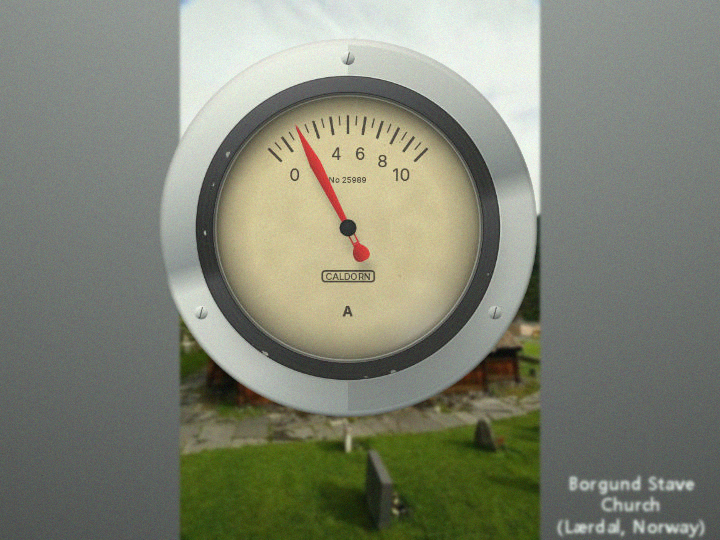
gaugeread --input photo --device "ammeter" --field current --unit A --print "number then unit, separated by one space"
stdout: 2 A
